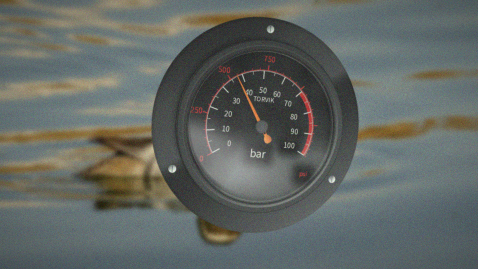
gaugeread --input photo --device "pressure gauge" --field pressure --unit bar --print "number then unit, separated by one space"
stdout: 37.5 bar
